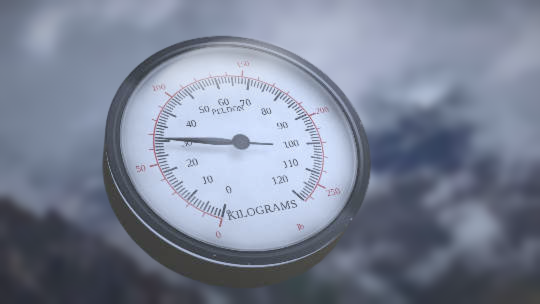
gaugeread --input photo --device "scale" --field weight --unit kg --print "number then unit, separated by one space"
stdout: 30 kg
